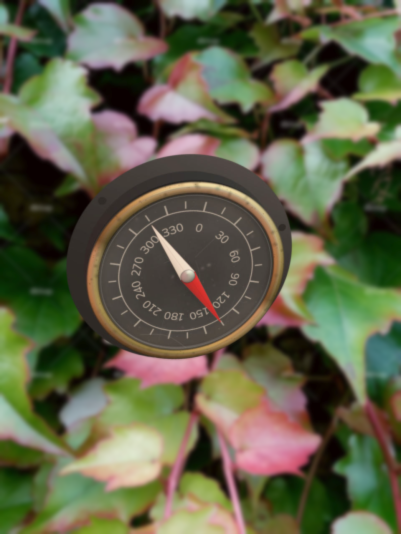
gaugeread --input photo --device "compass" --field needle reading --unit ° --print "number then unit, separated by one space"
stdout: 135 °
